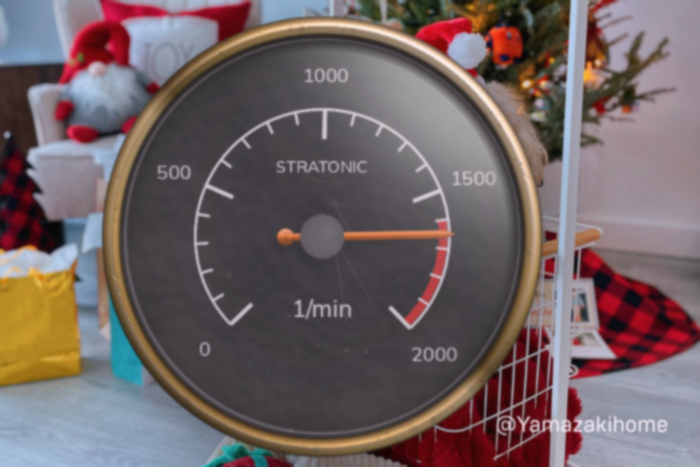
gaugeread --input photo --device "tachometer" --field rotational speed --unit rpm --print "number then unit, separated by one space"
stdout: 1650 rpm
